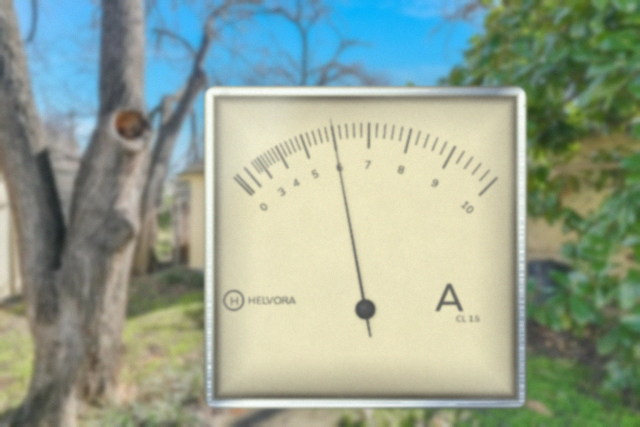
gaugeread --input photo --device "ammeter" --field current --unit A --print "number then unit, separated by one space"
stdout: 6 A
